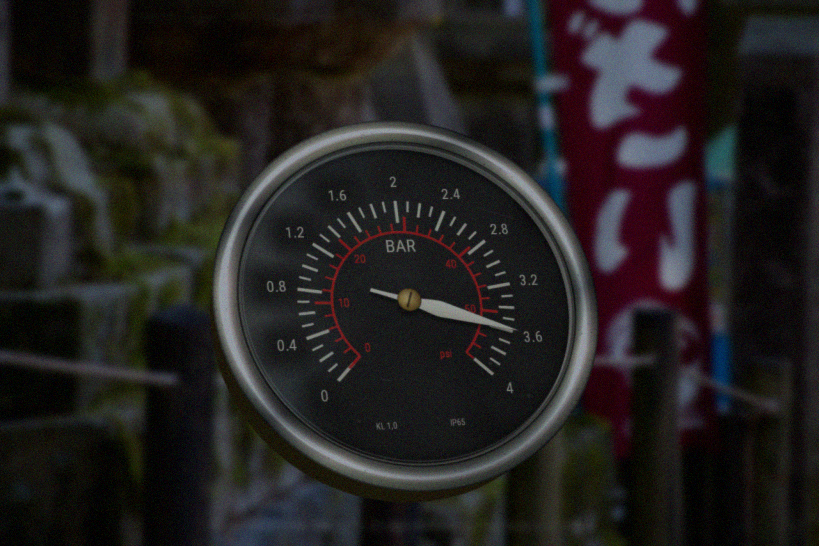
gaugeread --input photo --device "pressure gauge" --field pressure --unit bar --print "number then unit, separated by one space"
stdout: 3.6 bar
